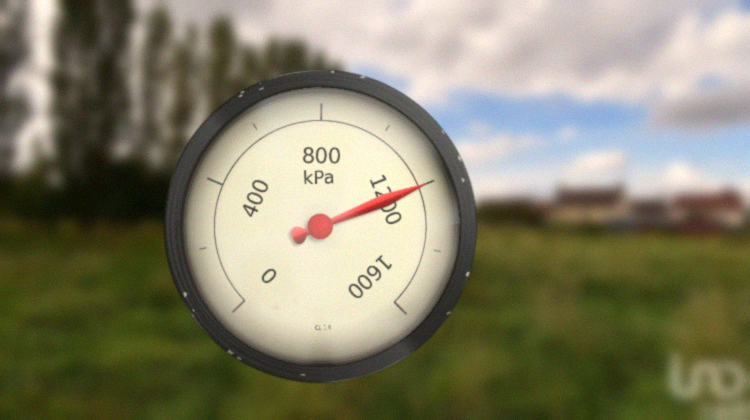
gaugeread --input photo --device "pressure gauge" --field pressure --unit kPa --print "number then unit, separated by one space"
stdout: 1200 kPa
